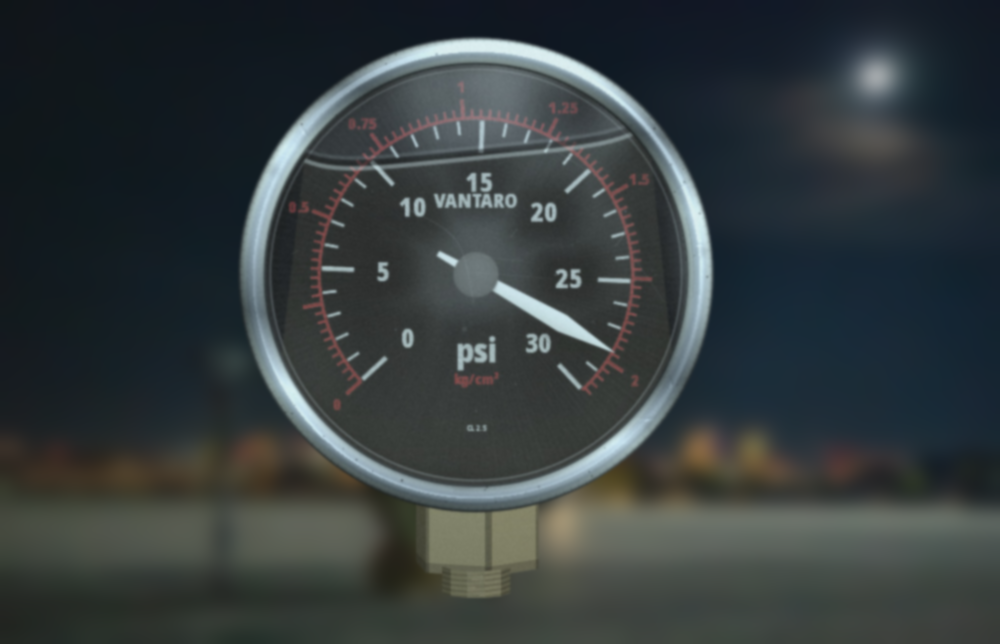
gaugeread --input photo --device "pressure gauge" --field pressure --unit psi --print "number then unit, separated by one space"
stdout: 28 psi
